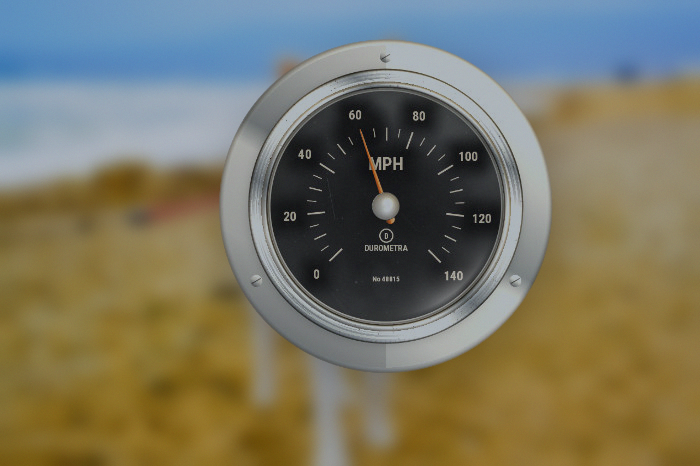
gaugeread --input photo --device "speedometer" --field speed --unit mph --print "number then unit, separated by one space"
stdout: 60 mph
